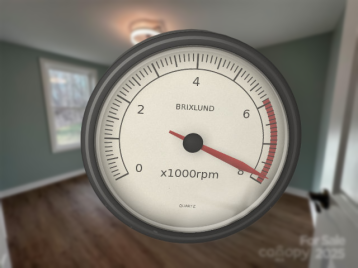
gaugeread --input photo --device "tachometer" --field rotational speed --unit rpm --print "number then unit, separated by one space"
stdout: 7800 rpm
